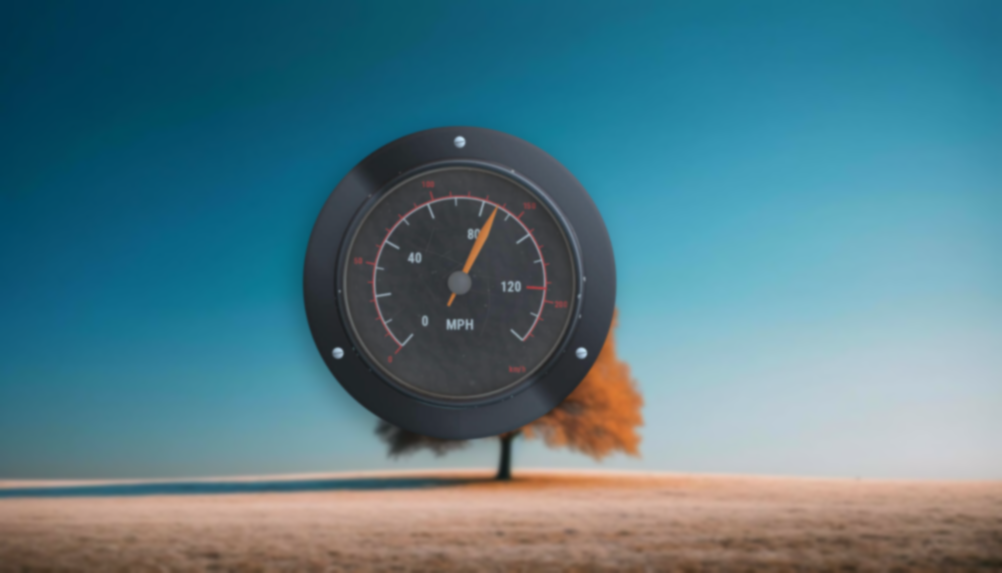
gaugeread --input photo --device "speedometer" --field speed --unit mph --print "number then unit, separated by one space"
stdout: 85 mph
